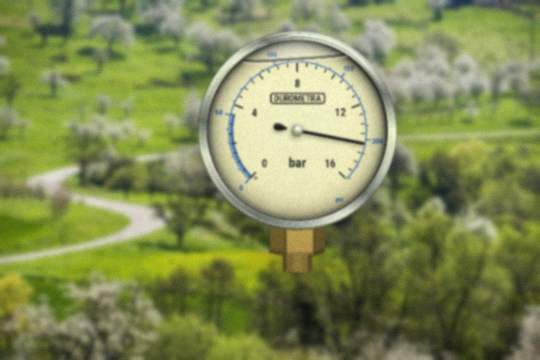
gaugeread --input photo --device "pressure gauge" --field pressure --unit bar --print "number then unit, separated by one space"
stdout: 14 bar
